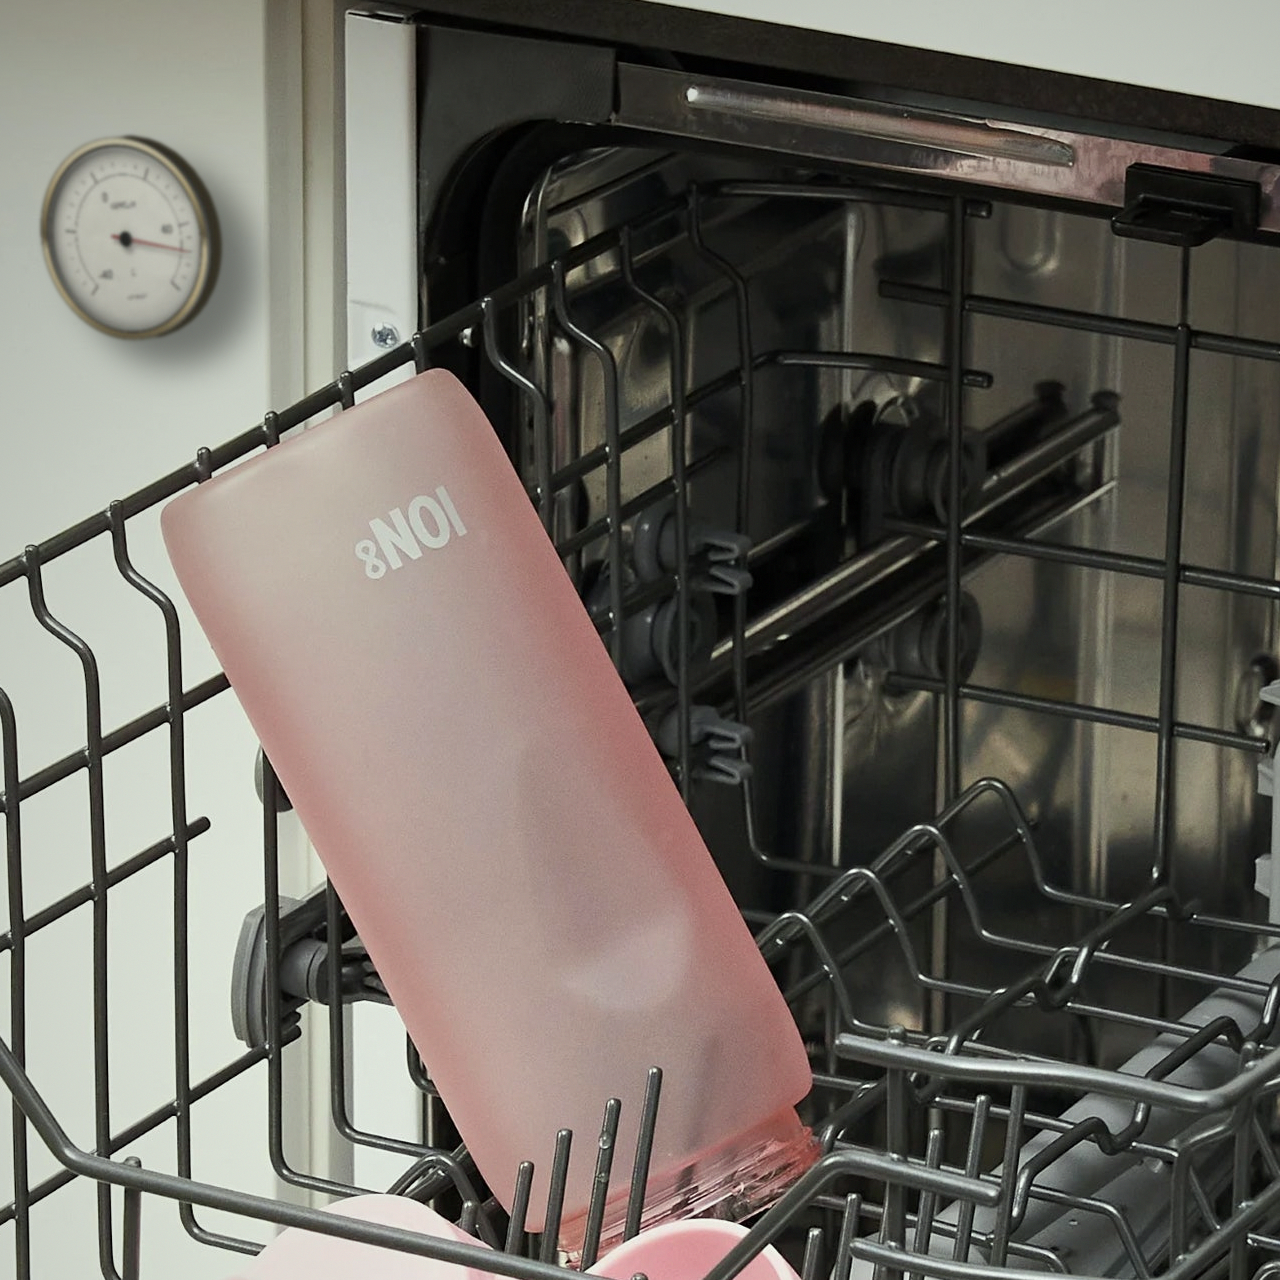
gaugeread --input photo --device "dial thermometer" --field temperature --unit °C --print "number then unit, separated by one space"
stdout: 48 °C
